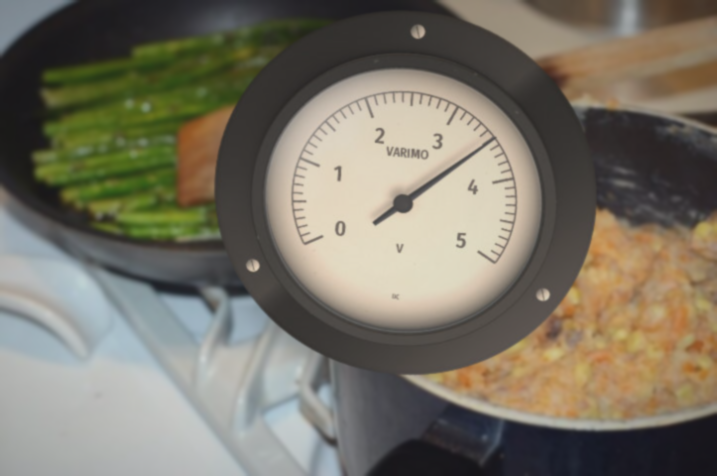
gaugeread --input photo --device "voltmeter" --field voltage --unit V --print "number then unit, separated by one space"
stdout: 3.5 V
